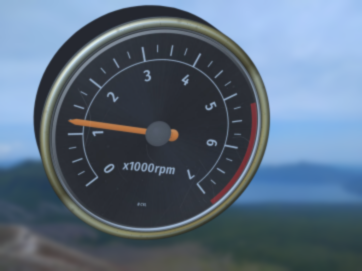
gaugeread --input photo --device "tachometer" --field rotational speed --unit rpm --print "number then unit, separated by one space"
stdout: 1250 rpm
